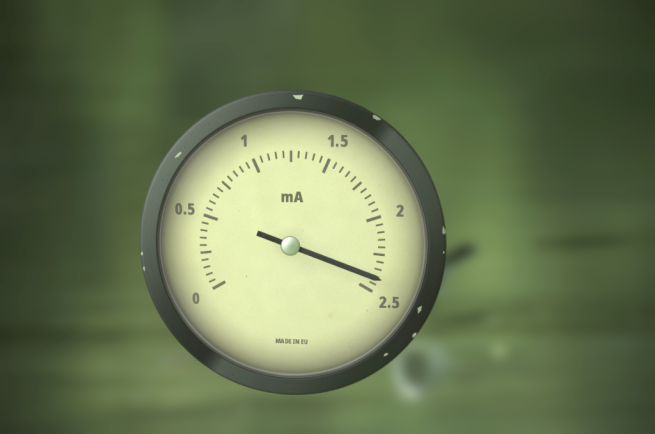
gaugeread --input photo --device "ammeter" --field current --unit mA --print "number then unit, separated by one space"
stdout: 2.4 mA
